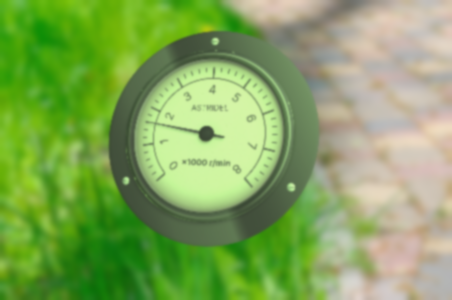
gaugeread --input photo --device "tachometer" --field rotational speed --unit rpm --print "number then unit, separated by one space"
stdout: 1600 rpm
